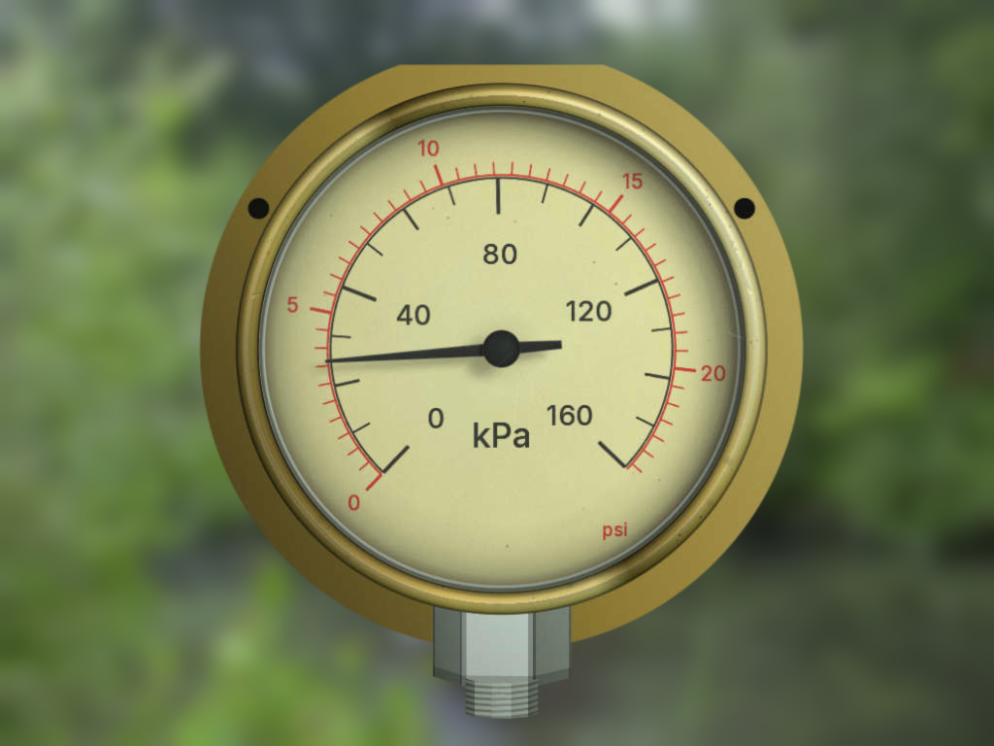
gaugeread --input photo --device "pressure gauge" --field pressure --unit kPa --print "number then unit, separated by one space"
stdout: 25 kPa
